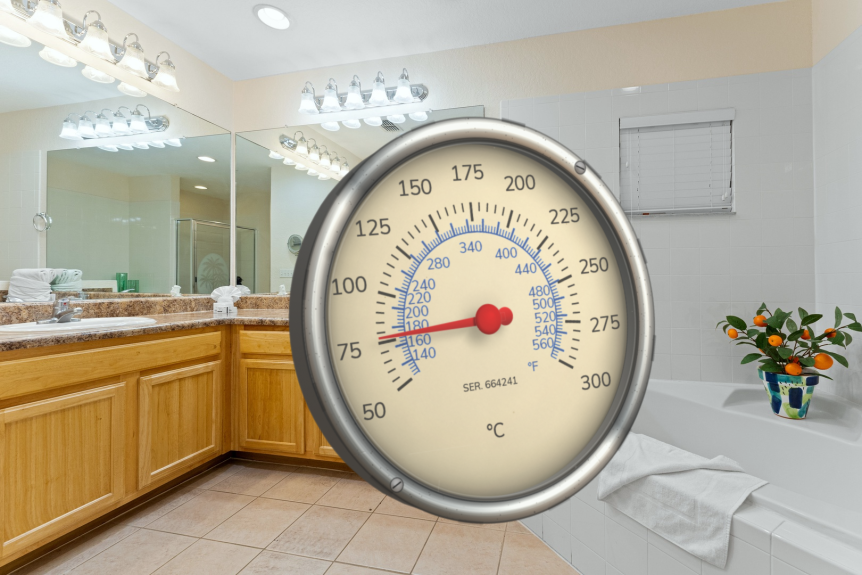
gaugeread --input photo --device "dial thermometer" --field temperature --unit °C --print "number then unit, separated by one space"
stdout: 77.5 °C
